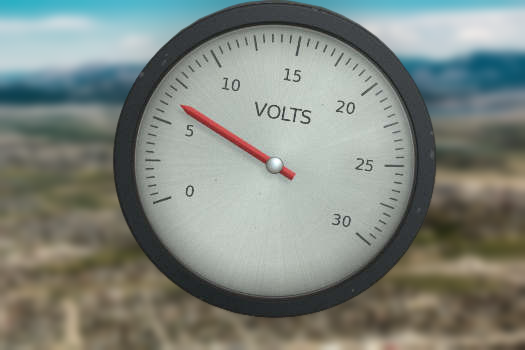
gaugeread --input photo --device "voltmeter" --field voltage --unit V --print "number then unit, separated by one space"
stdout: 6.5 V
